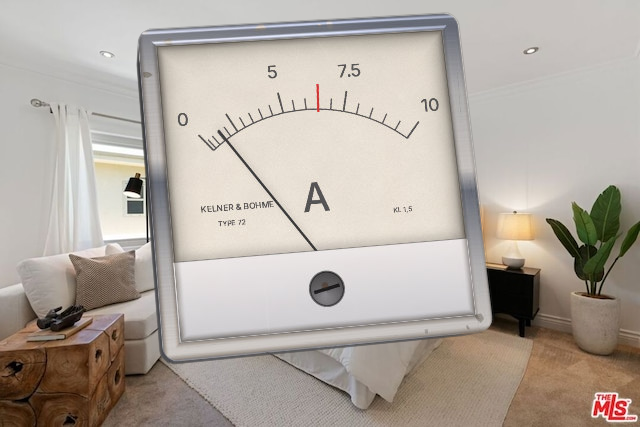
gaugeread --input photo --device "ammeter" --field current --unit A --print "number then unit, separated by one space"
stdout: 1.5 A
